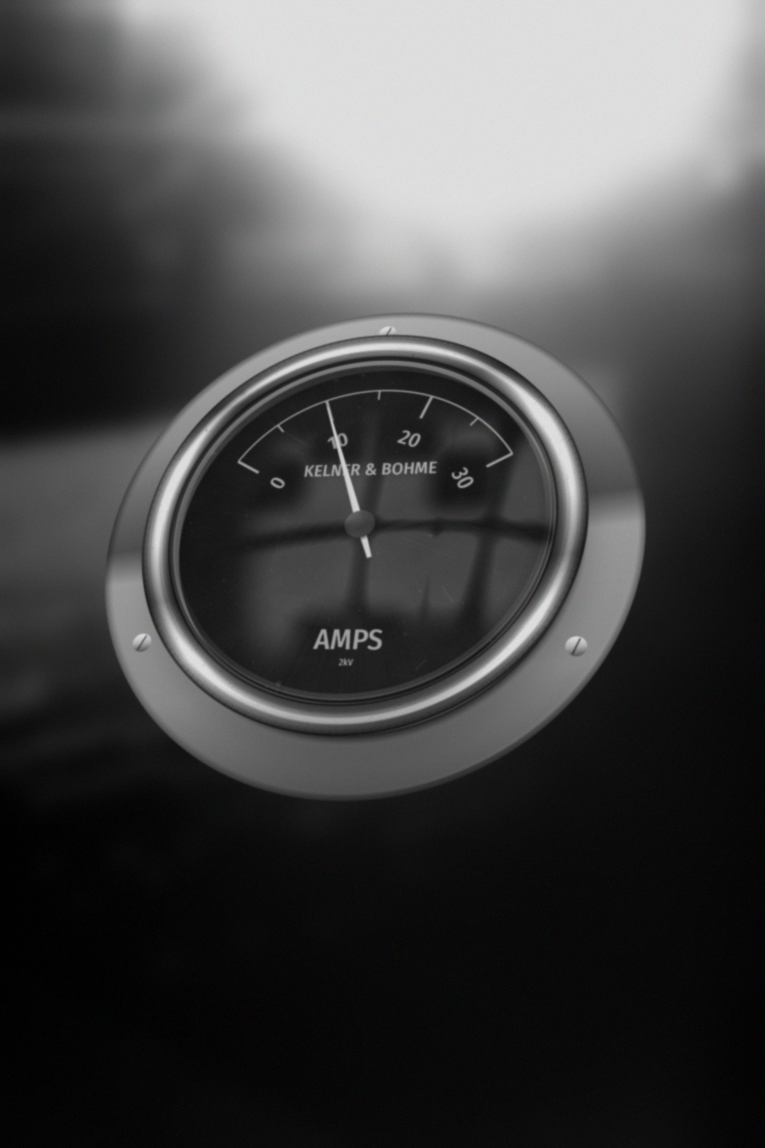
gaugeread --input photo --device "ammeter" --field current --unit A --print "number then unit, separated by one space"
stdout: 10 A
